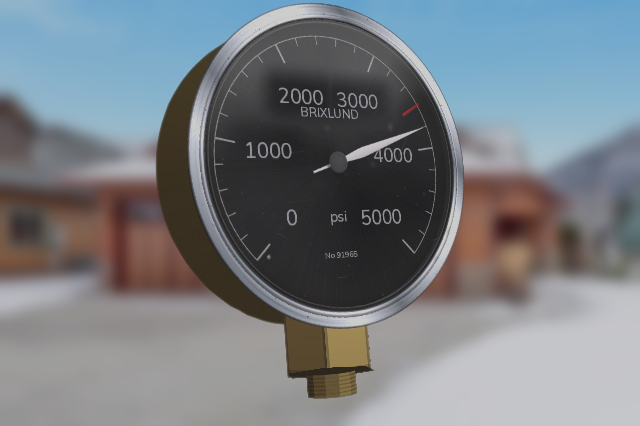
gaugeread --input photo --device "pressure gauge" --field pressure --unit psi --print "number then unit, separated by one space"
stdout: 3800 psi
